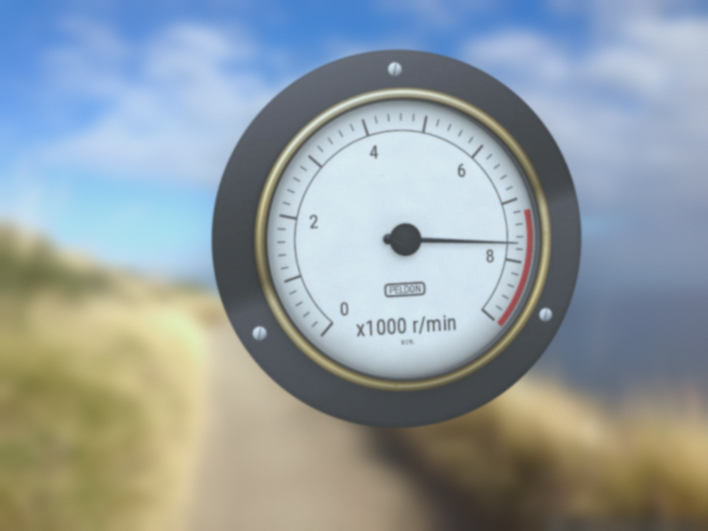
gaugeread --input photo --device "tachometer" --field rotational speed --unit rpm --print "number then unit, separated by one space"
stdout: 7700 rpm
